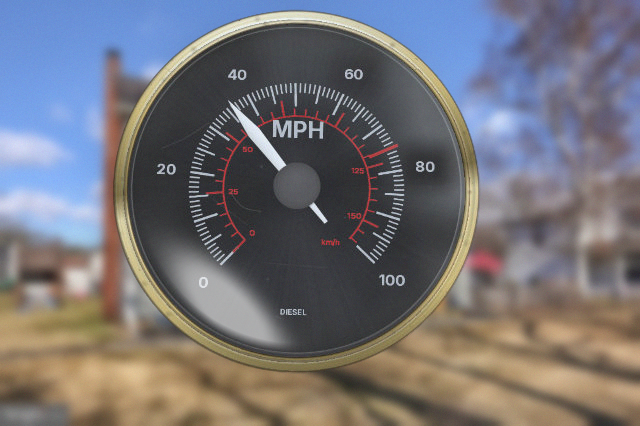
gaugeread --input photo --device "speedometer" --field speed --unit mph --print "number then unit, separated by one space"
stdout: 36 mph
